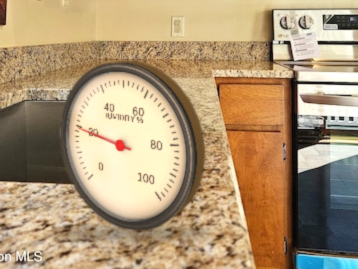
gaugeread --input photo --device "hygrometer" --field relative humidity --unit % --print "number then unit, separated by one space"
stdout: 20 %
